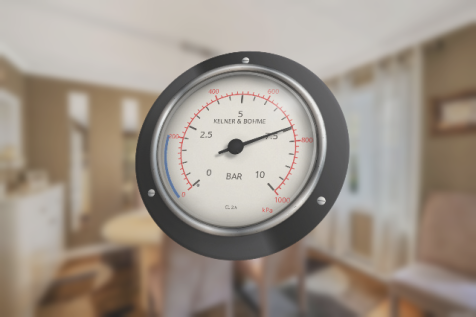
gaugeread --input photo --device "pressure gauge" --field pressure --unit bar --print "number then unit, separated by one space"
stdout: 7.5 bar
